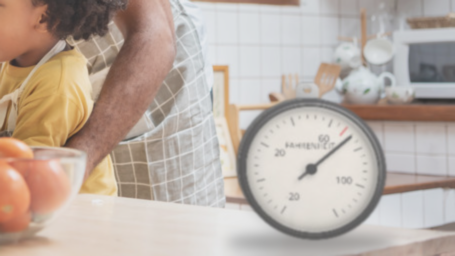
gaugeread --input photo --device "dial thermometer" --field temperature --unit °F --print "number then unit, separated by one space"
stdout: 72 °F
